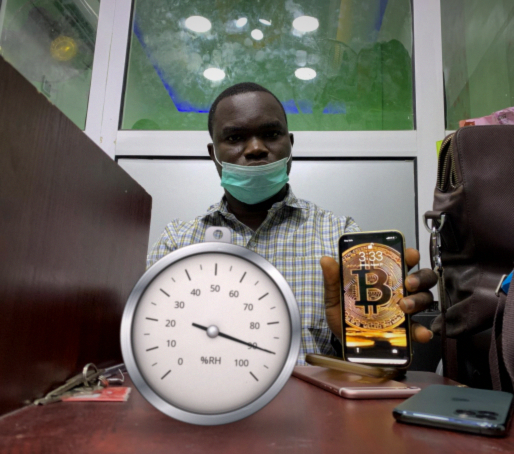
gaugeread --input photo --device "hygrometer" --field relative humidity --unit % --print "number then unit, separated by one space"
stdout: 90 %
